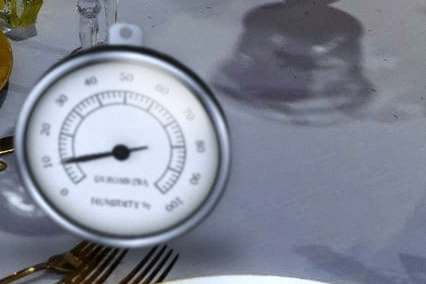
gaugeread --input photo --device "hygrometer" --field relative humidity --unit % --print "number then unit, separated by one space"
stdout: 10 %
